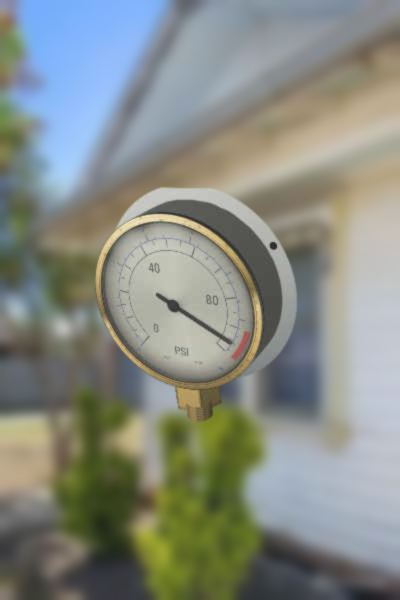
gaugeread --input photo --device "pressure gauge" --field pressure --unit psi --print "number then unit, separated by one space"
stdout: 95 psi
